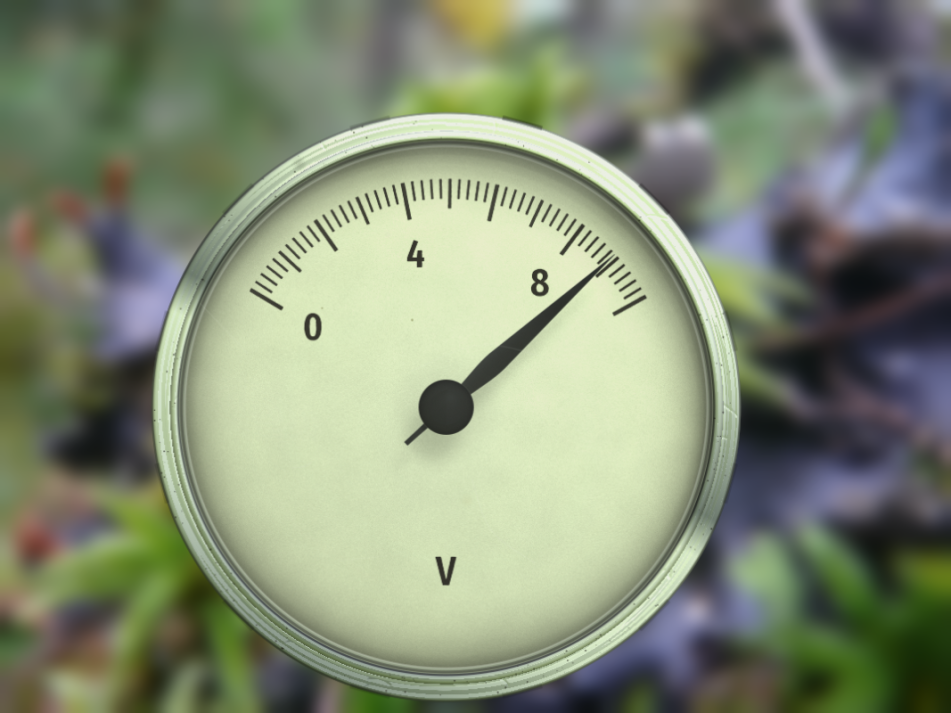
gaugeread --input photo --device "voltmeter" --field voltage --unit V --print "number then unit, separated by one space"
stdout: 8.9 V
